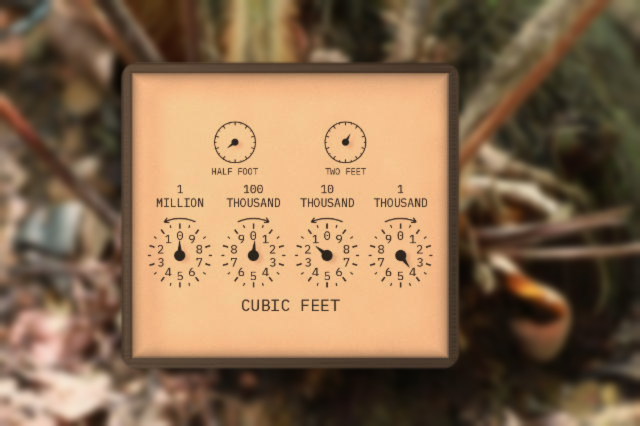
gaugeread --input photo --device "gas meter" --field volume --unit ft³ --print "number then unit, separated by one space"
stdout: 1400 ft³
